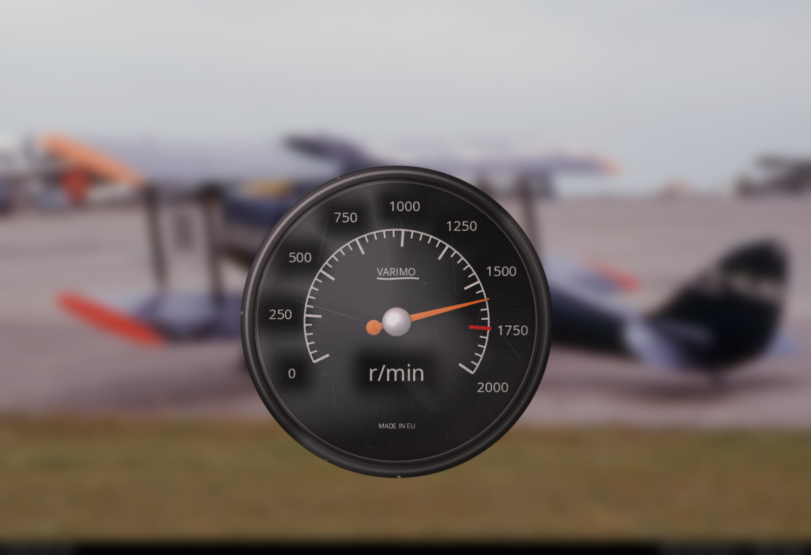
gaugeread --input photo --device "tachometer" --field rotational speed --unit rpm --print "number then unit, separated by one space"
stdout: 1600 rpm
